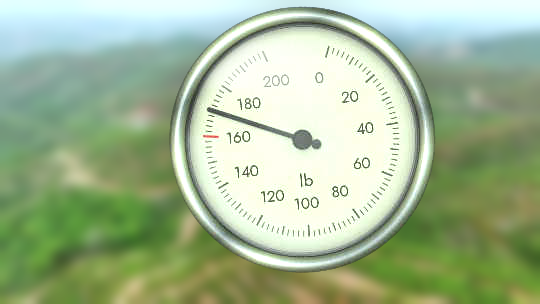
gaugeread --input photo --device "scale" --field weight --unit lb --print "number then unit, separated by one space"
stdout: 170 lb
